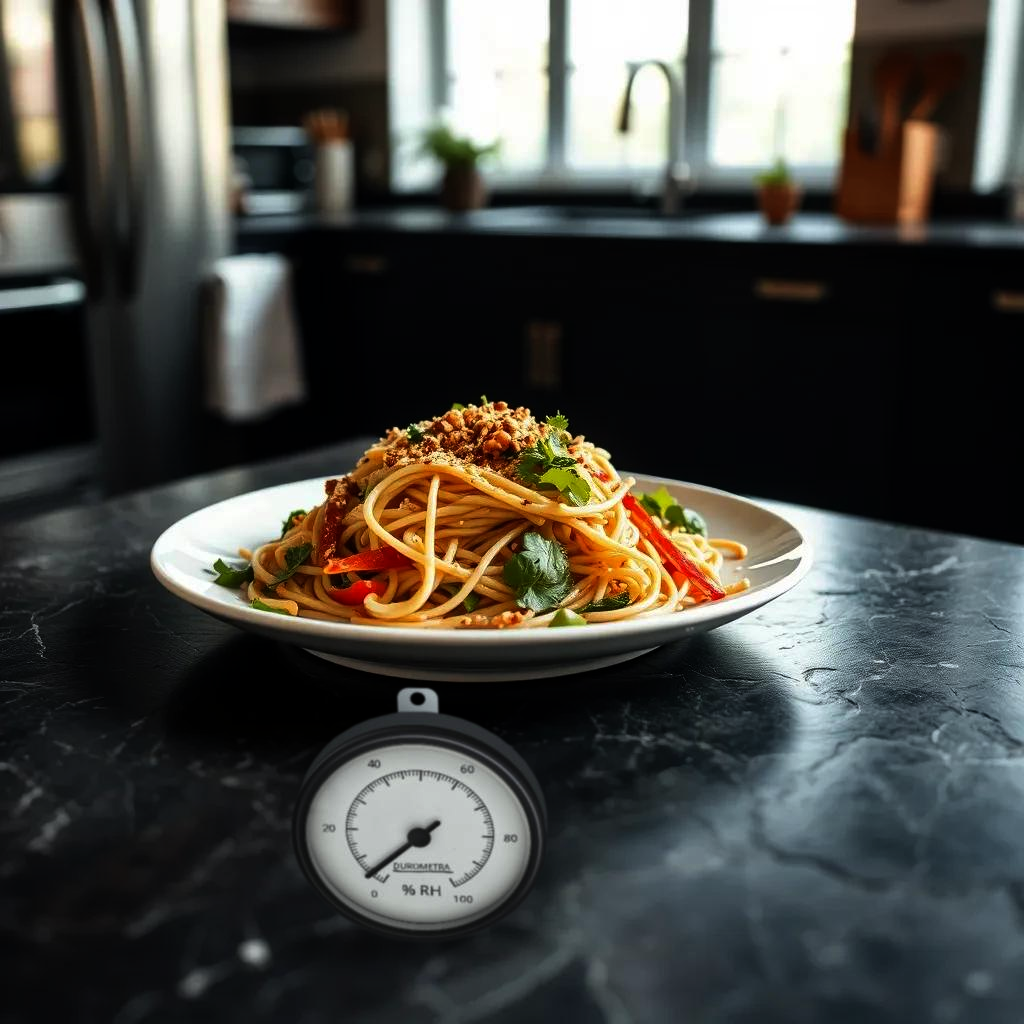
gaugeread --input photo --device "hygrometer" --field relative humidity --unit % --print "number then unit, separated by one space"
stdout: 5 %
